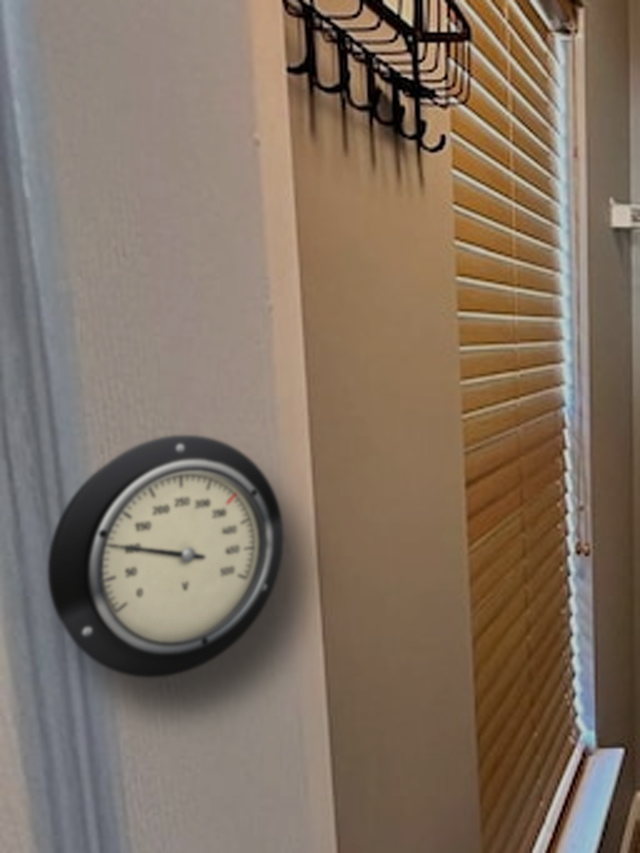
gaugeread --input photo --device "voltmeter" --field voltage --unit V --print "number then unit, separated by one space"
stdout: 100 V
